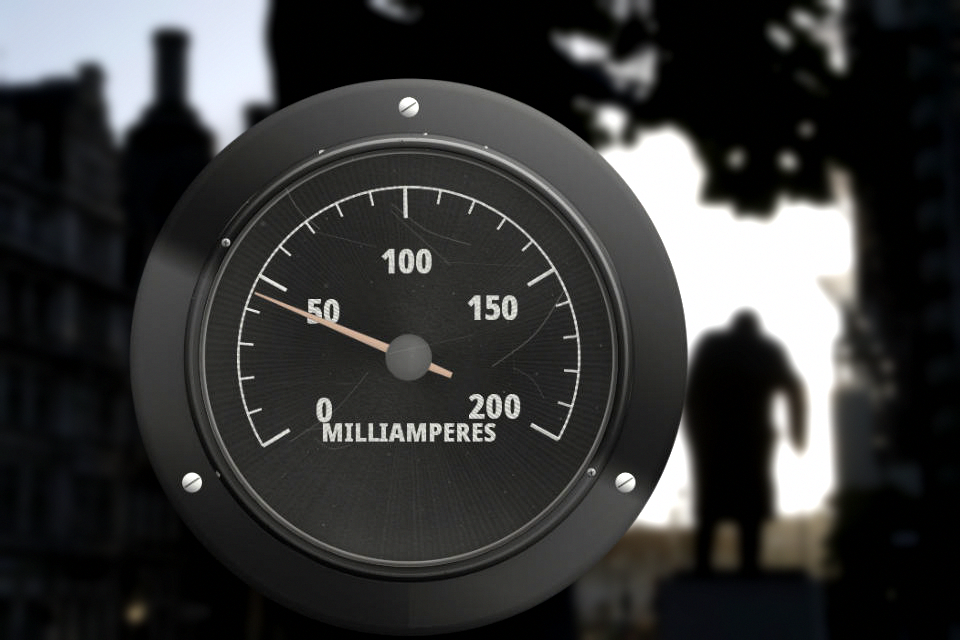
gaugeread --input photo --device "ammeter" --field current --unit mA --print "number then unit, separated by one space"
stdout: 45 mA
